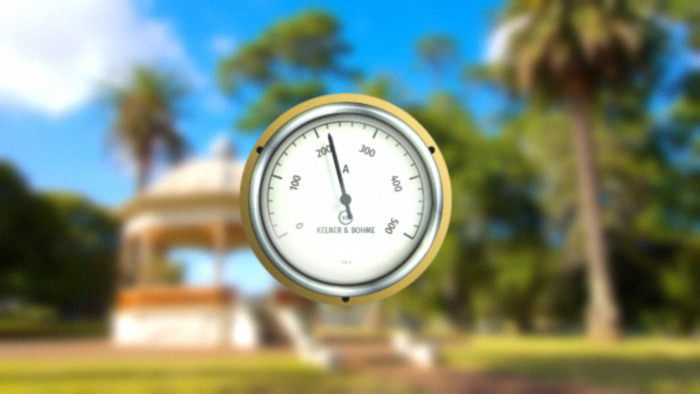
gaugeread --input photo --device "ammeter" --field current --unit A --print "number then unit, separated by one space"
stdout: 220 A
